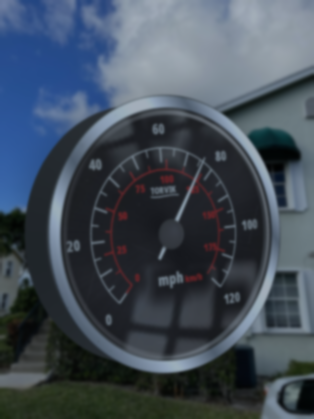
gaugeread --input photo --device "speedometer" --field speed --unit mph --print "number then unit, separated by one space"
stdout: 75 mph
